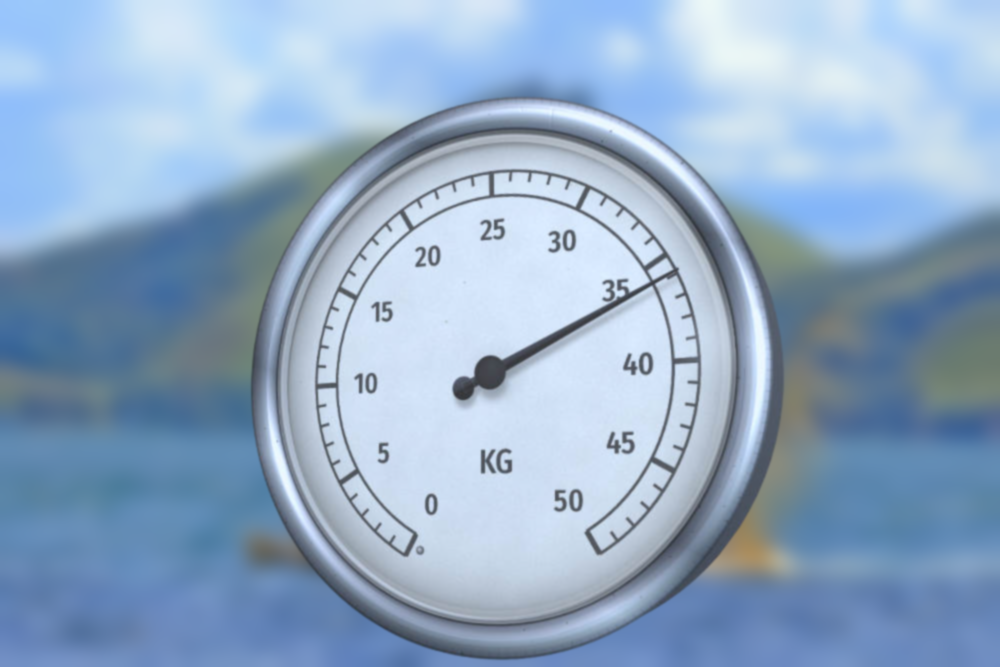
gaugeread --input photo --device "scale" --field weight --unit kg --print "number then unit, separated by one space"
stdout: 36 kg
